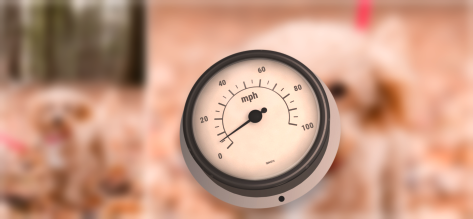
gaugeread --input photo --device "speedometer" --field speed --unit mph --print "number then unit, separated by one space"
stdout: 5 mph
